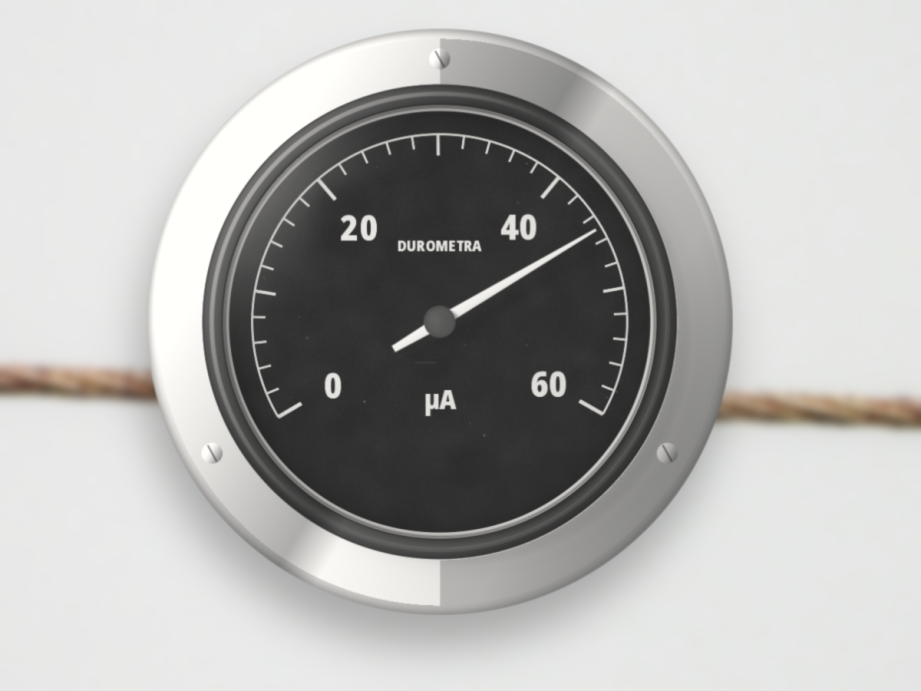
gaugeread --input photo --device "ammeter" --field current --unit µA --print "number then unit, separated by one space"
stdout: 45 µA
